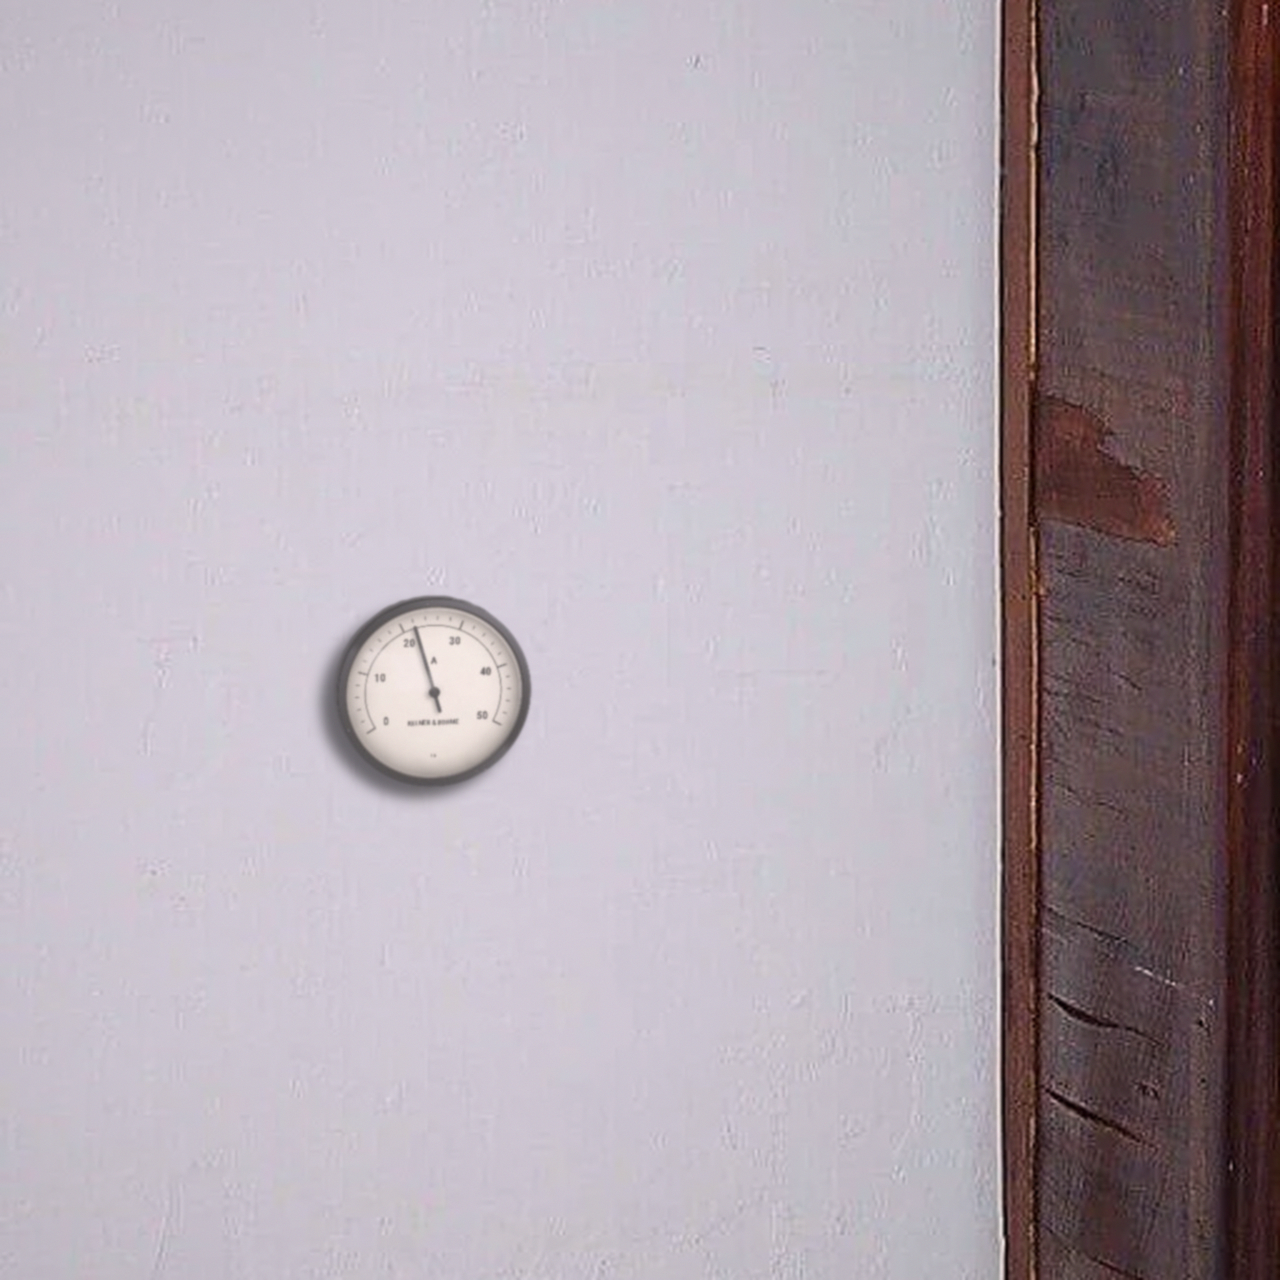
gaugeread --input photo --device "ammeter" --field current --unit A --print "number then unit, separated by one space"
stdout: 22 A
